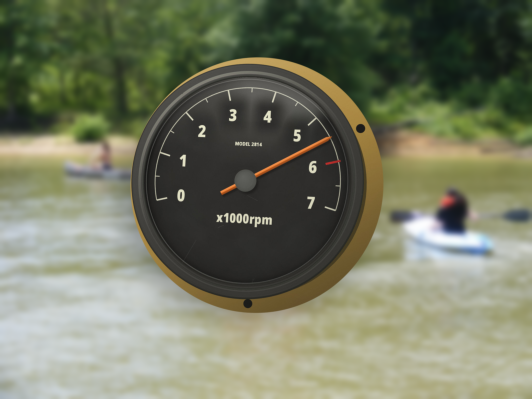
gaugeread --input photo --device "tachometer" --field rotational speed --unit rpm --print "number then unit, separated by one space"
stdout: 5500 rpm
